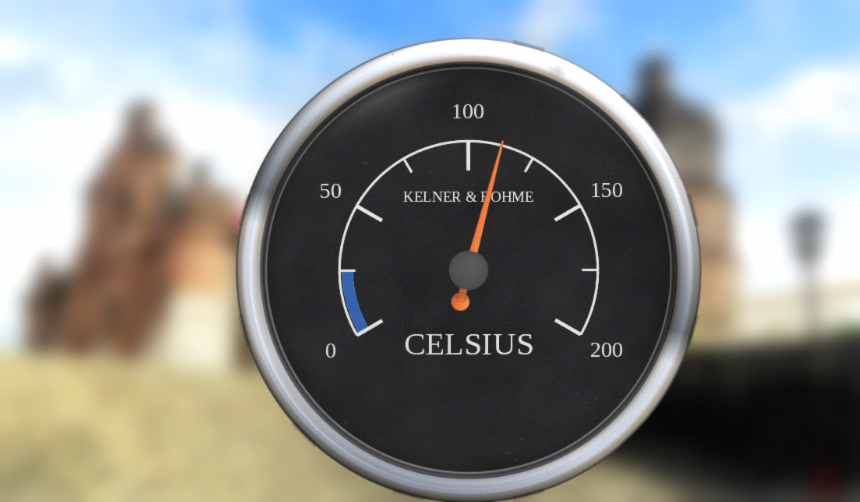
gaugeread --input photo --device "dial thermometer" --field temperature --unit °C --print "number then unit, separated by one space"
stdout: 112.5 °C
